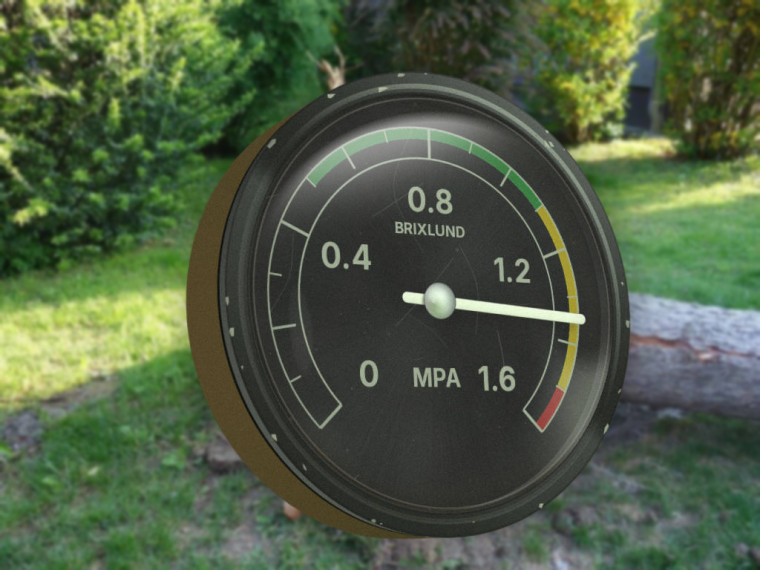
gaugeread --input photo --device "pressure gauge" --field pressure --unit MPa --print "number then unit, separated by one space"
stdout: 1.35 MPa
